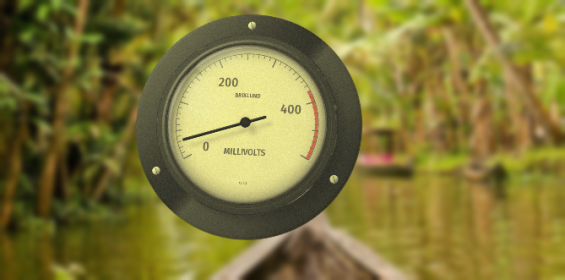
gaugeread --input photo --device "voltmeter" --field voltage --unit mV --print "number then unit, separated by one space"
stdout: 30 mV
